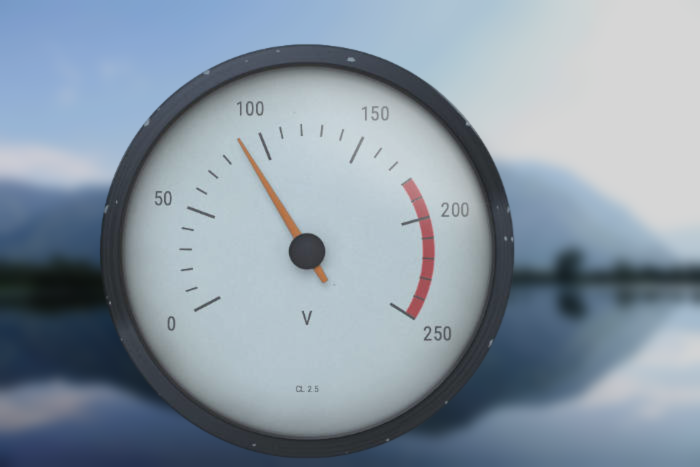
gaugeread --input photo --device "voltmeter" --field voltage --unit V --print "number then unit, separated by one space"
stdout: 90 V
